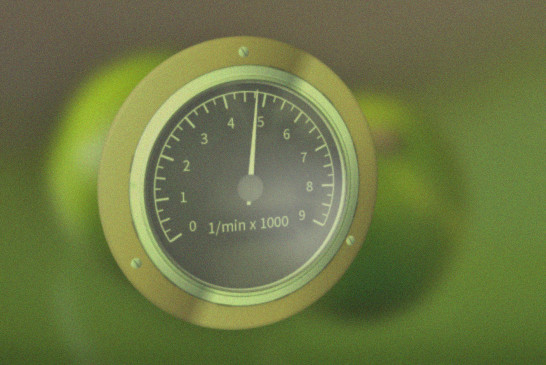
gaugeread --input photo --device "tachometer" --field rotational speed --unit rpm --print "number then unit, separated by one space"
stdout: 4750 rpm
